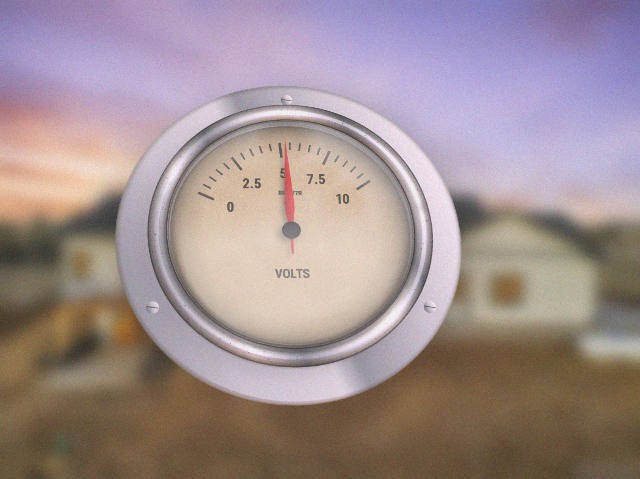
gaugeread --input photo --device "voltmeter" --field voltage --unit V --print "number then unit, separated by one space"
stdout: 5.25 V
